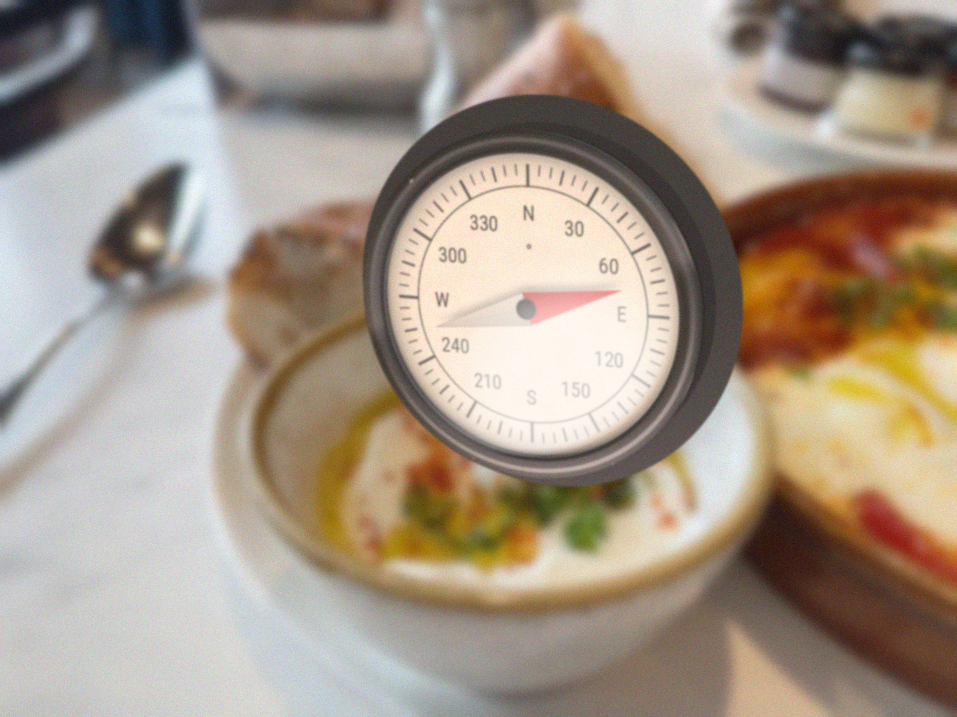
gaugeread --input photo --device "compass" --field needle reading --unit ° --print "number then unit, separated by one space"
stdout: 75 °
